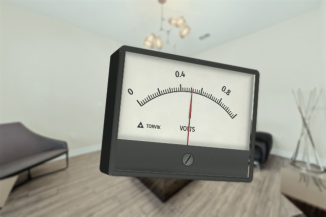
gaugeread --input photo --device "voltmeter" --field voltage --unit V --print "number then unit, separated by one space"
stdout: 0.5 V
